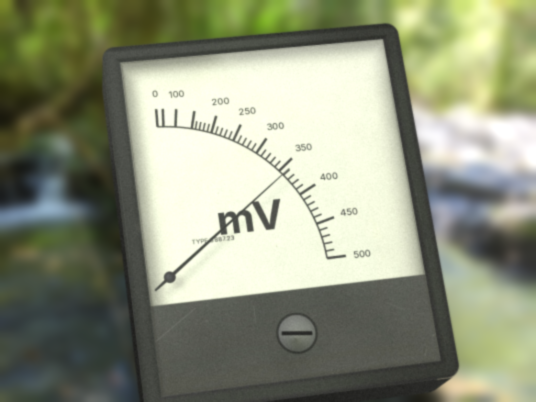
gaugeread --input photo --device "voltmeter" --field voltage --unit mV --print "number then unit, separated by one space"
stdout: 360 mV
